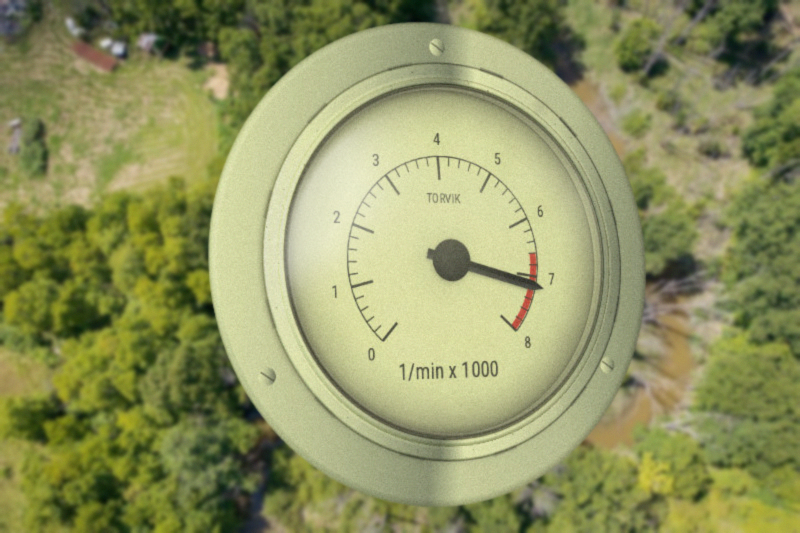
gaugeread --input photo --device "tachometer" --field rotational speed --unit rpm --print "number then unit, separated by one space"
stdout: 7200 rpm
